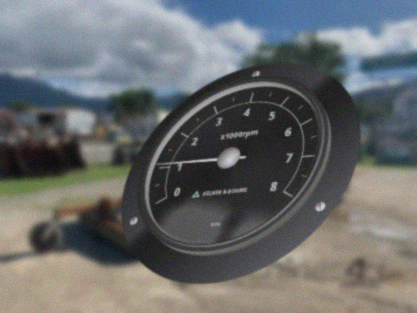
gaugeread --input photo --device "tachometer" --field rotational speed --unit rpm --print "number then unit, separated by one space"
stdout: 1000 rpm
